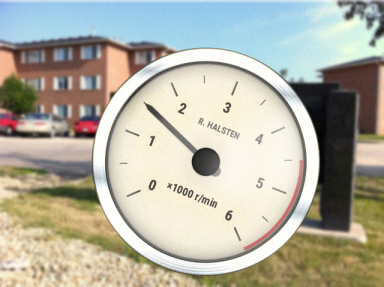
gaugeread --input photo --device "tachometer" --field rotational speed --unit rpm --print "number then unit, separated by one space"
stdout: 1500 rpm
